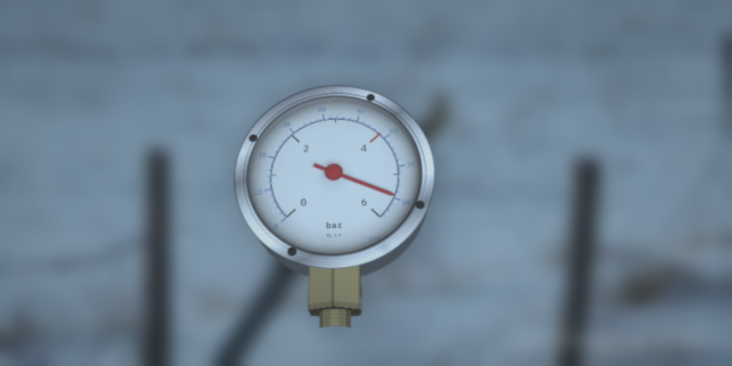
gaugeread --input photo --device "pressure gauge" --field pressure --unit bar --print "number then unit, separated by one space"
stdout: 5.5 bar
